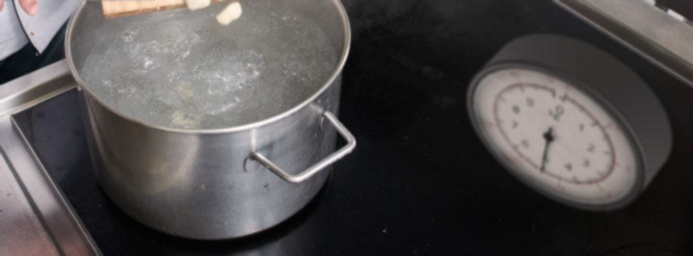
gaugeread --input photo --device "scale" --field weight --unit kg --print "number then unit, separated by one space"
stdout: 5 kg
